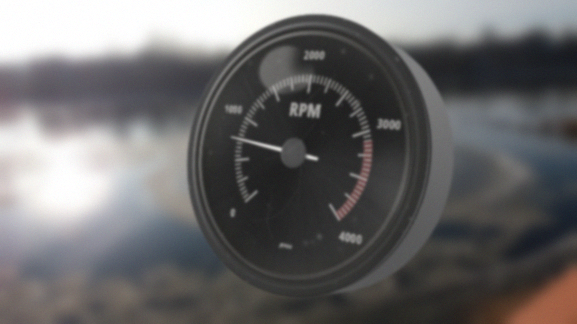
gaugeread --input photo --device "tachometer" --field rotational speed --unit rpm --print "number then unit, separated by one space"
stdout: 750 rpm
